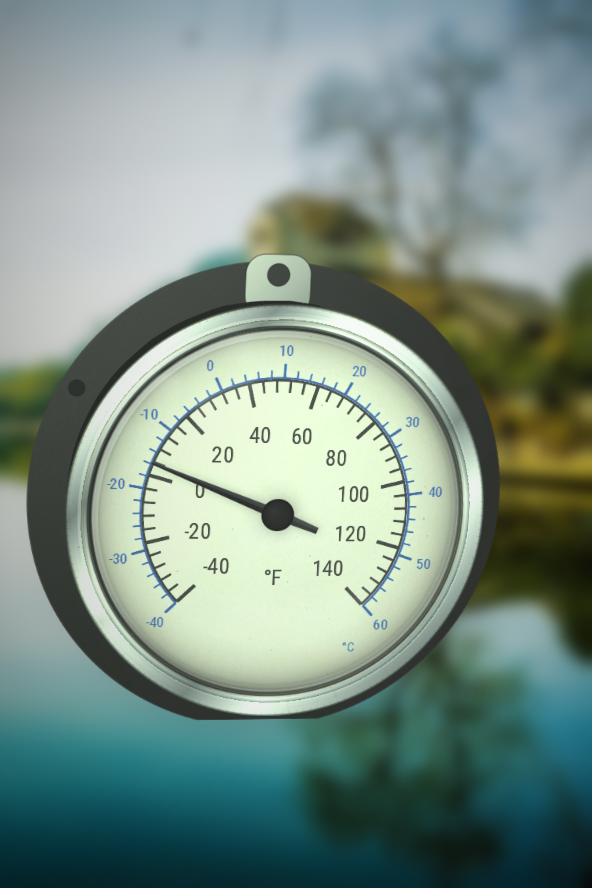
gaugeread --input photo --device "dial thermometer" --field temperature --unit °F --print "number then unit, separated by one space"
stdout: 4 °F
